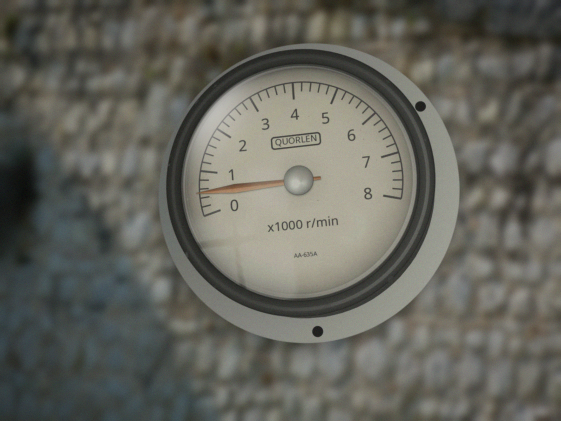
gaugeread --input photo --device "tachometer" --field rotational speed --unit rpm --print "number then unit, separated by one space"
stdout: 500 rpm
